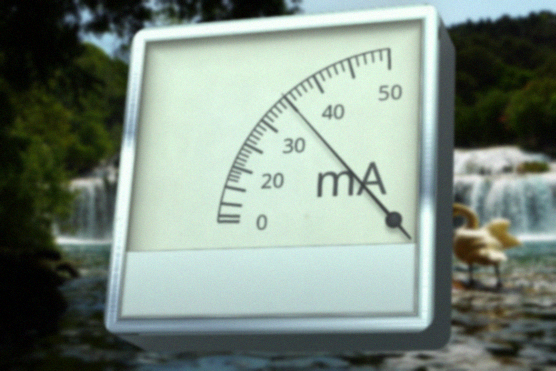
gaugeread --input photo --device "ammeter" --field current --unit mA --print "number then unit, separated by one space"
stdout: 35 mA
